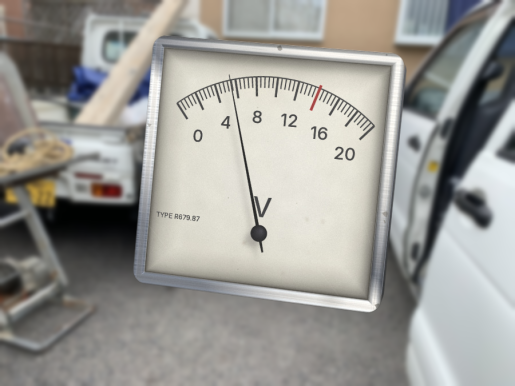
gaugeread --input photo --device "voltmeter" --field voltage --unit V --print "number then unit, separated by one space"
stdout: 5.6 V
